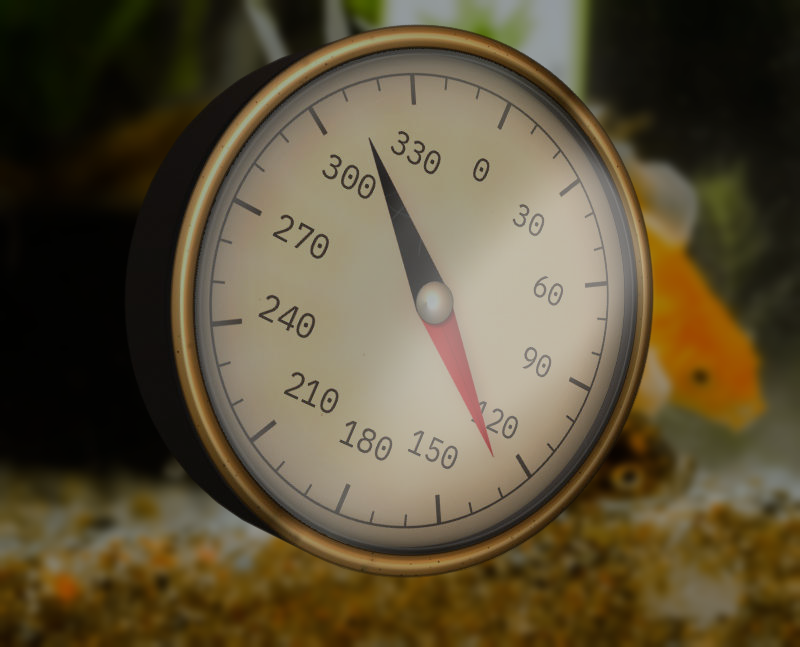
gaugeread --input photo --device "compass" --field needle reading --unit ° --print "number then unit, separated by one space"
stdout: 130 °
